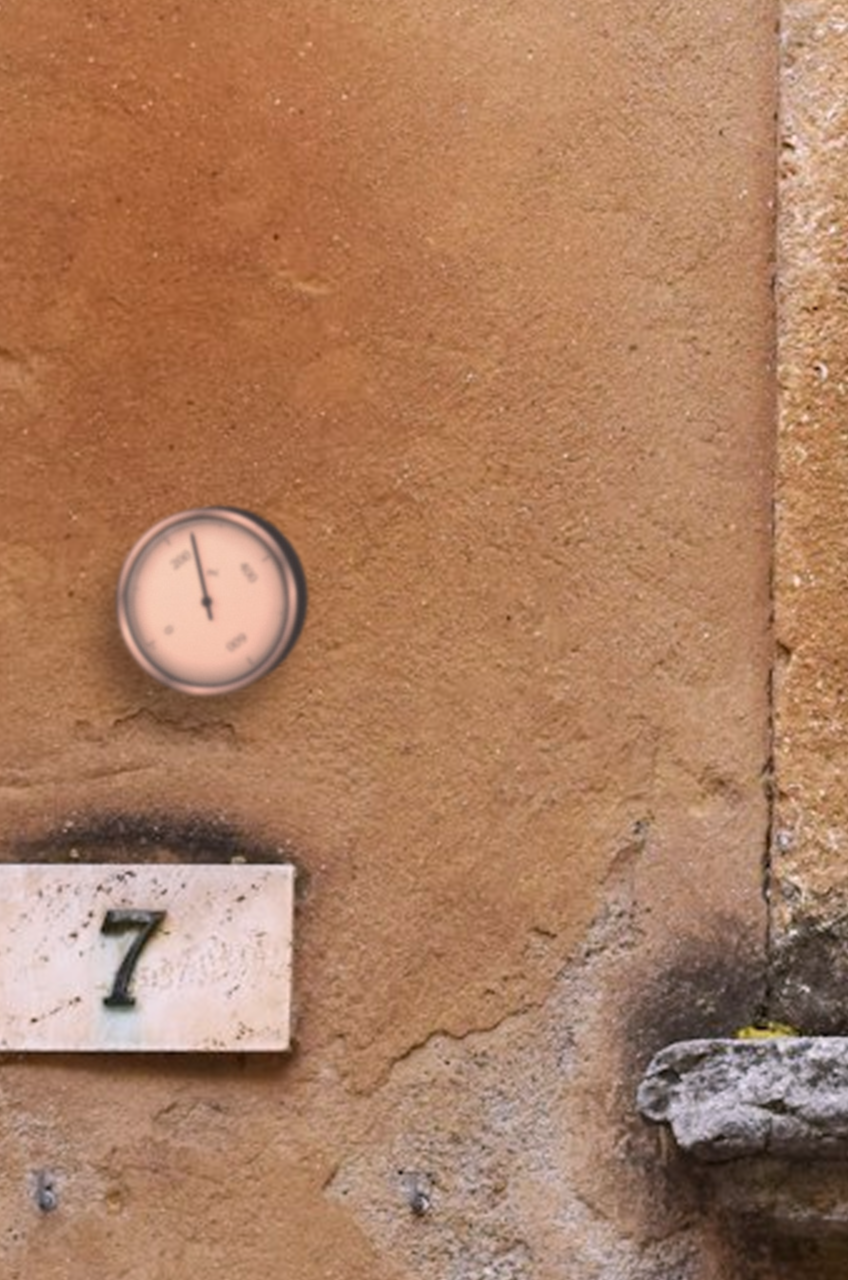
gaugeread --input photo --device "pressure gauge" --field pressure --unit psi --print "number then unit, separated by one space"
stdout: 250 psi
